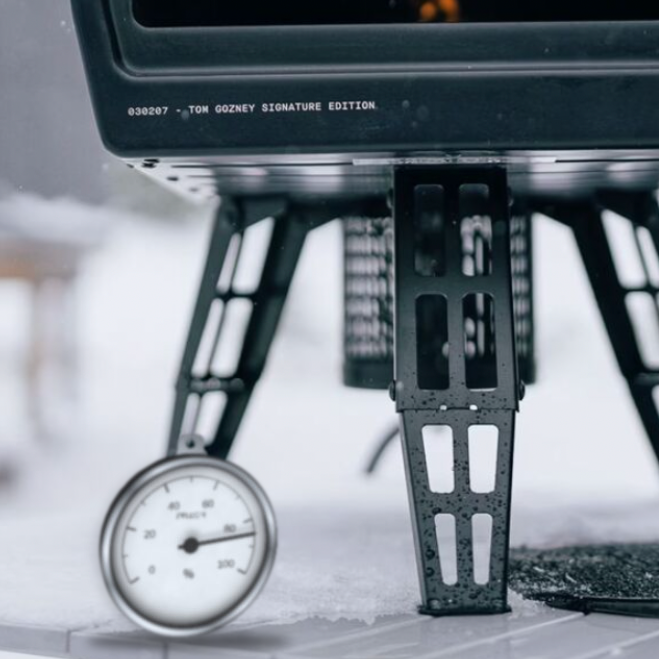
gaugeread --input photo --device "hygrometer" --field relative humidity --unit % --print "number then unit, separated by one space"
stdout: 85 %
